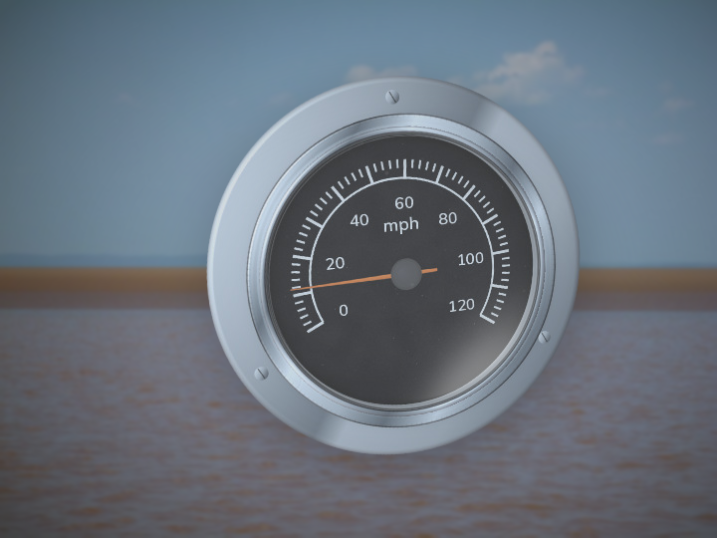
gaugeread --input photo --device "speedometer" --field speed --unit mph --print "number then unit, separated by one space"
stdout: 12 mph
